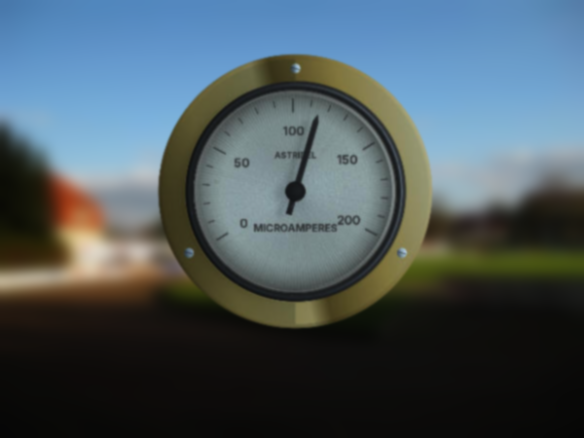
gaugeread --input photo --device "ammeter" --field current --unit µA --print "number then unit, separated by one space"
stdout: 115 µA
